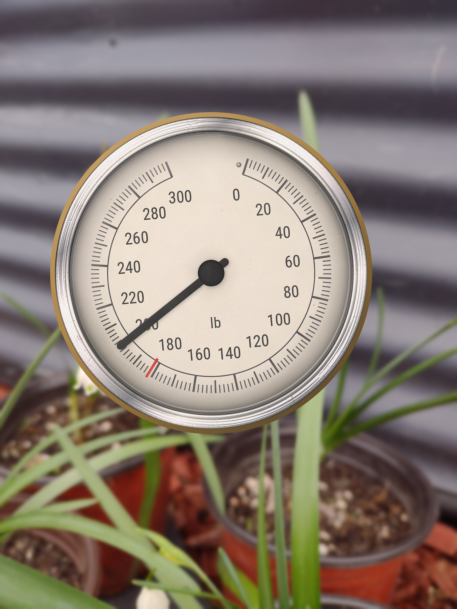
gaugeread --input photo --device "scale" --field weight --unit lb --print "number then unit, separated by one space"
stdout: 200 lb
